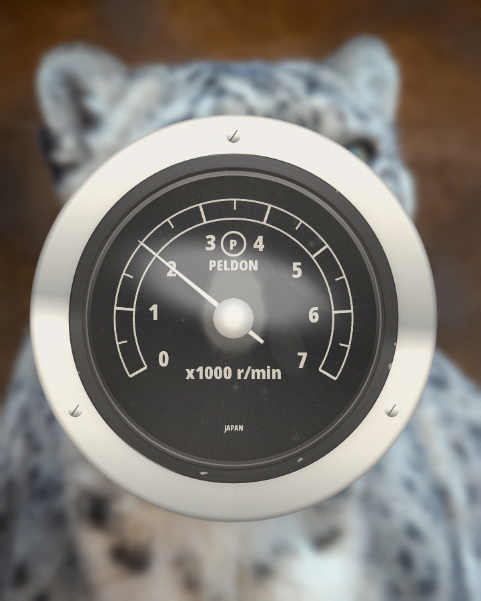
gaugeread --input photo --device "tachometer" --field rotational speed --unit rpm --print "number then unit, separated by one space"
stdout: 2000 rpm
